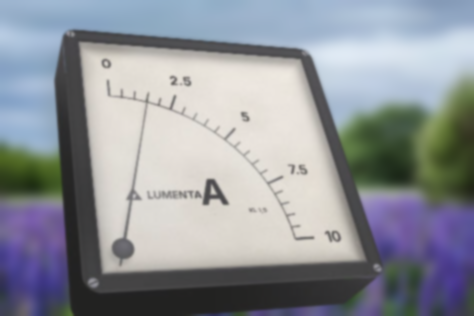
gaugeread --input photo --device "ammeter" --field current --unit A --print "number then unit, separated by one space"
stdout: 1.5 A
